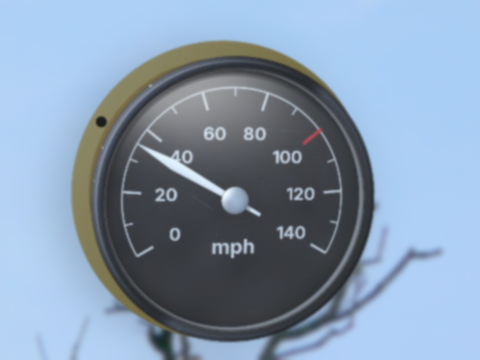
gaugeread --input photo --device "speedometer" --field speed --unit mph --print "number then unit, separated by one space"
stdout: 35 mph
